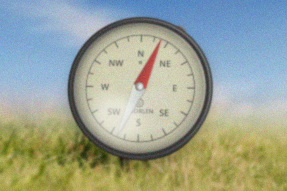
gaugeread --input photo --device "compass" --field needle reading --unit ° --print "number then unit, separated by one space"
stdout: 22.5 °
